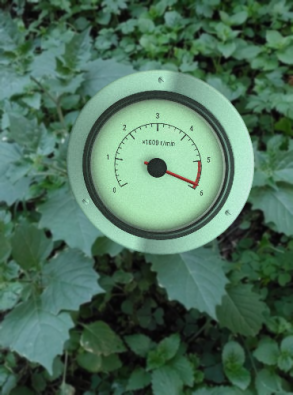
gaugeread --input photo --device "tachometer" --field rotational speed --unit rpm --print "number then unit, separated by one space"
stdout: 5800 rpm
